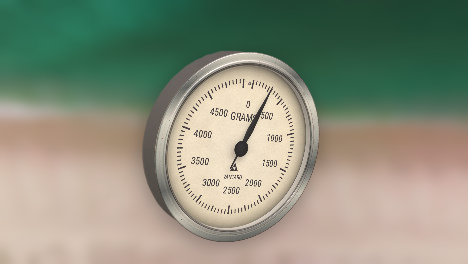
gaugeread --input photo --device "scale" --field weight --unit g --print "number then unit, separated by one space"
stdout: 250 g
